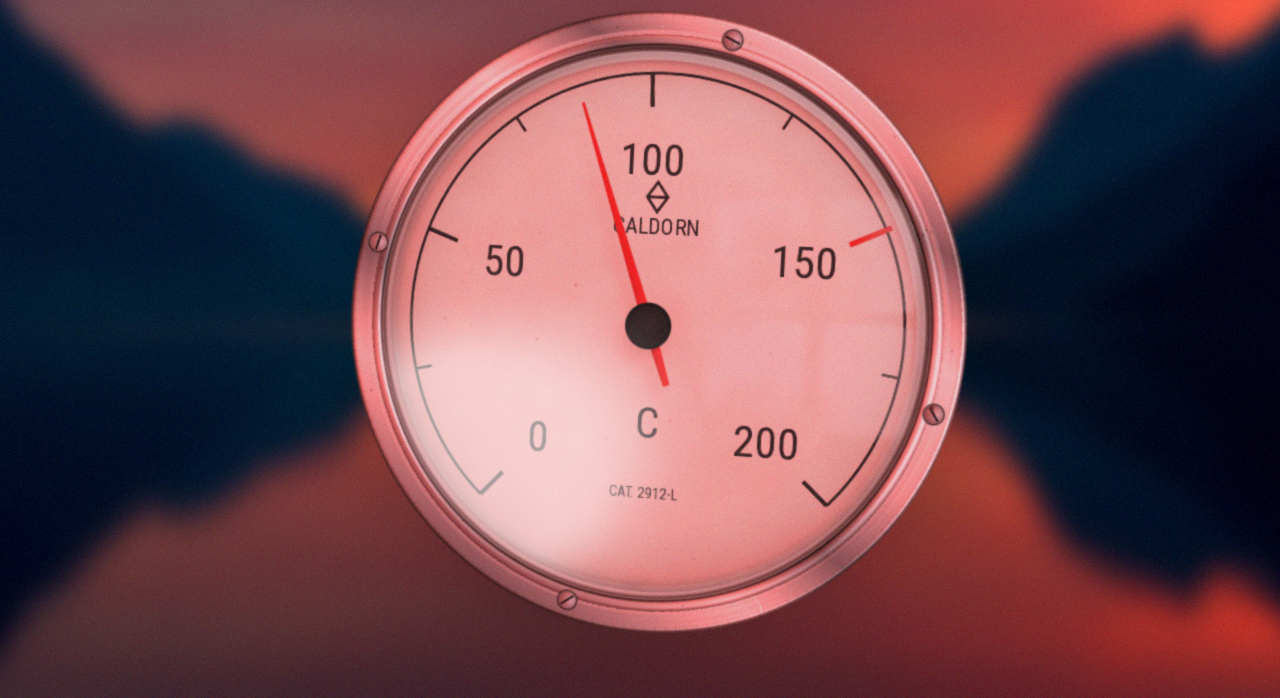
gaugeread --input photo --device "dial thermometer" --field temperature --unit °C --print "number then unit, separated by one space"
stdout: 87.5 °C
